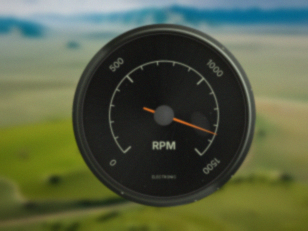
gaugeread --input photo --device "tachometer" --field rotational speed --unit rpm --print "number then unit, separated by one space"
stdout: 1350 rpm
